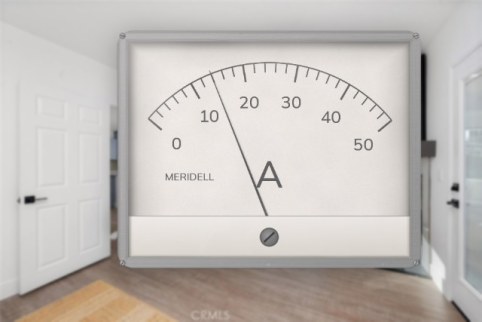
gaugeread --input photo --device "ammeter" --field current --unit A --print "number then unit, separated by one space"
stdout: 14 A
